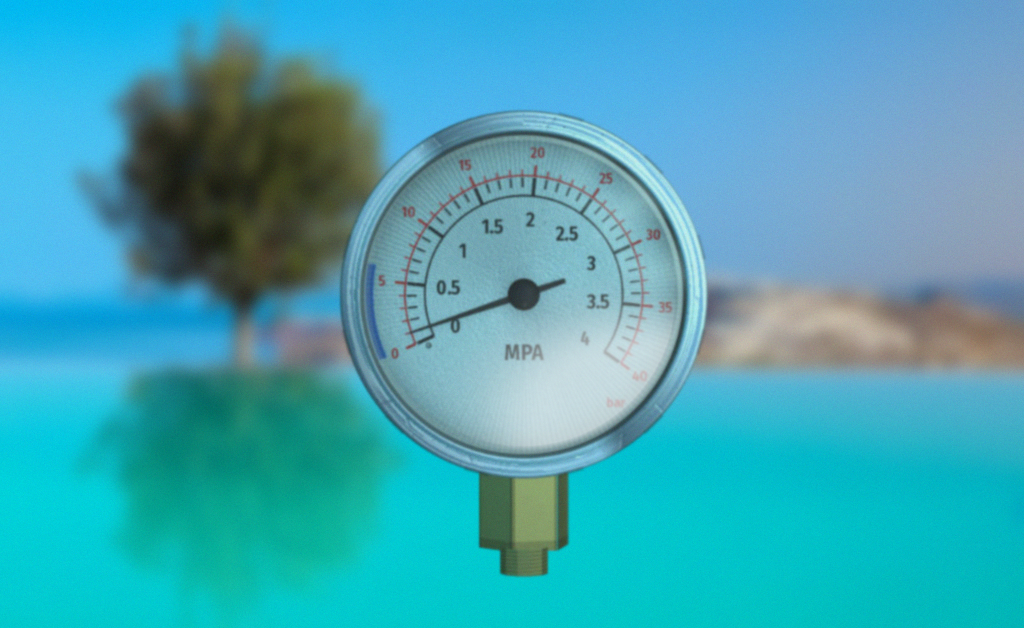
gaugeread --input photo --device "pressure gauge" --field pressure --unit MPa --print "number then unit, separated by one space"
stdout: 0.1 MPa
